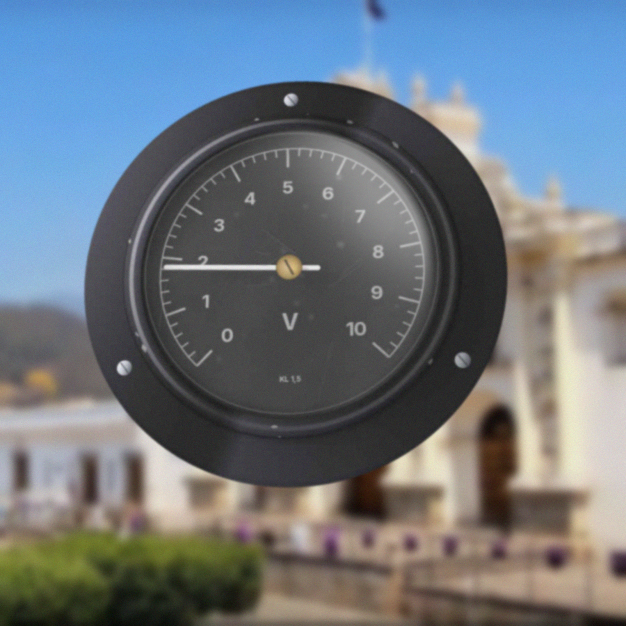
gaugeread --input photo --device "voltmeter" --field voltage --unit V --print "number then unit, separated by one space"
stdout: 1.8 V
